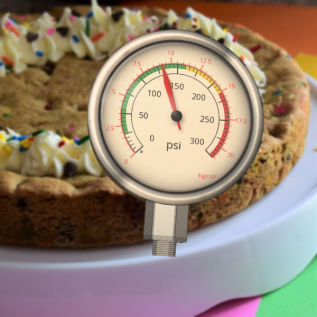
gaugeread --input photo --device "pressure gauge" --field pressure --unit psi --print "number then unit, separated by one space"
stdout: 130 psi
